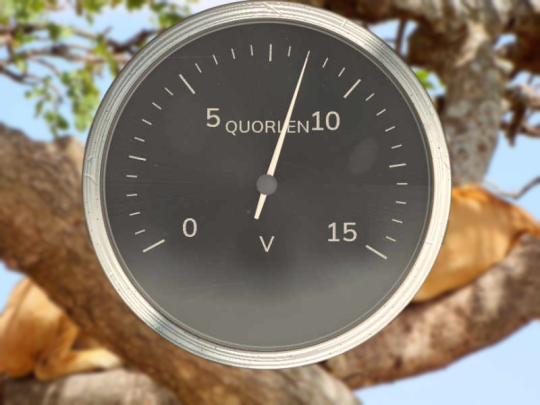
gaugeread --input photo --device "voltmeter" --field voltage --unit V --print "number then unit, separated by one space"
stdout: 8.5 V
